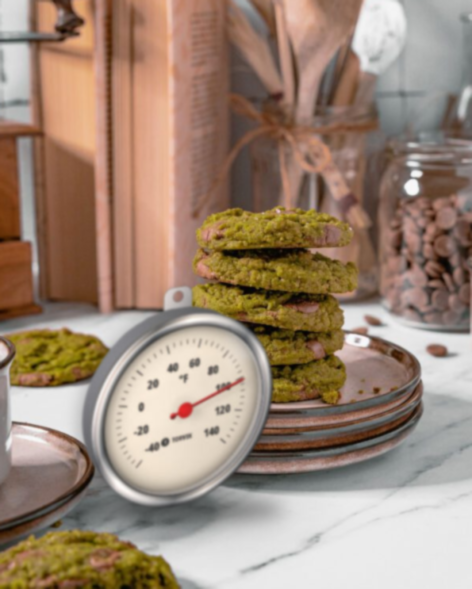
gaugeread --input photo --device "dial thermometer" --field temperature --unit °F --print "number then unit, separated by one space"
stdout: 100 °F
